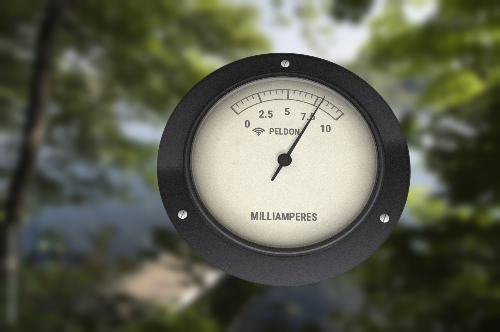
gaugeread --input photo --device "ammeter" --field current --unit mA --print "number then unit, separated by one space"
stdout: 8 mA
